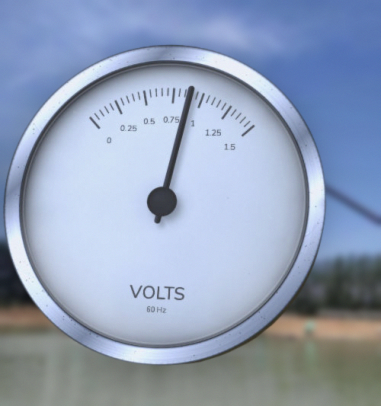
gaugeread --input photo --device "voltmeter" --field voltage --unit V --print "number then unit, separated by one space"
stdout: 0.9 V
